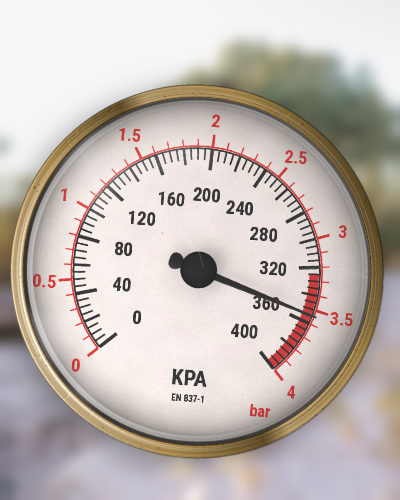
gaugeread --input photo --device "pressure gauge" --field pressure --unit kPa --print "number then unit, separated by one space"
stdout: 355 kPa
